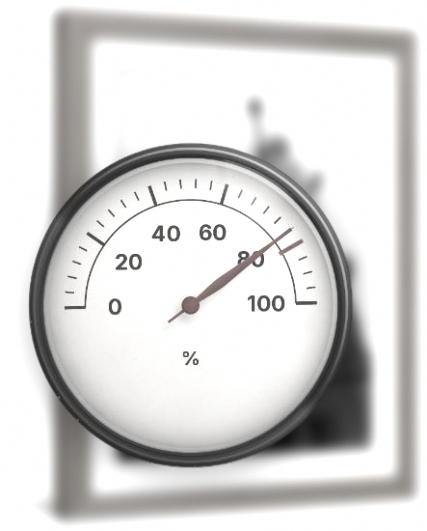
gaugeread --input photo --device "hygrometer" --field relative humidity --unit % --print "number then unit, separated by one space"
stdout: 80 %
